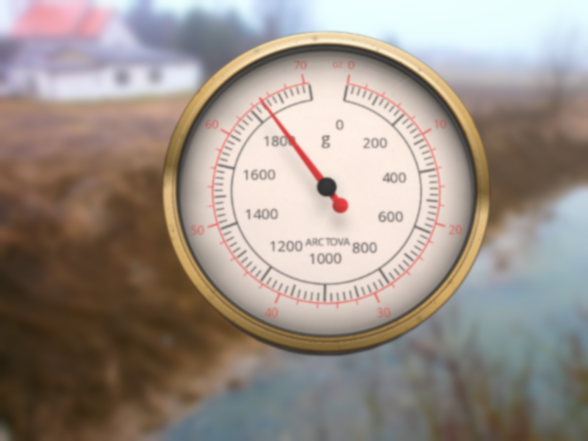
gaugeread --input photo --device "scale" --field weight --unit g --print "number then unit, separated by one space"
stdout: 1840 g
